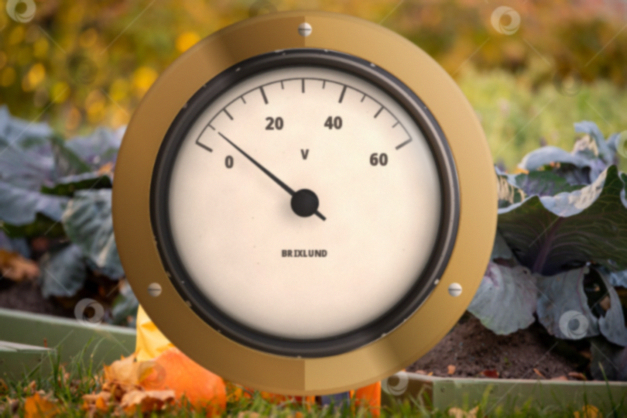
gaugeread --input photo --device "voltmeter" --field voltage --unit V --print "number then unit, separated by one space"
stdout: 5 V
